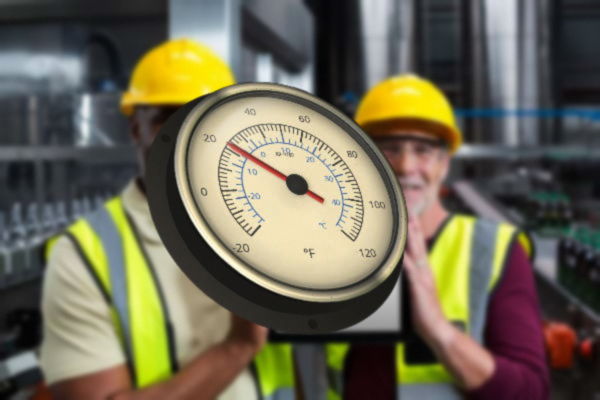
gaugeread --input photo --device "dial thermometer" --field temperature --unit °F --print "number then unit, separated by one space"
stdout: 20 °F
